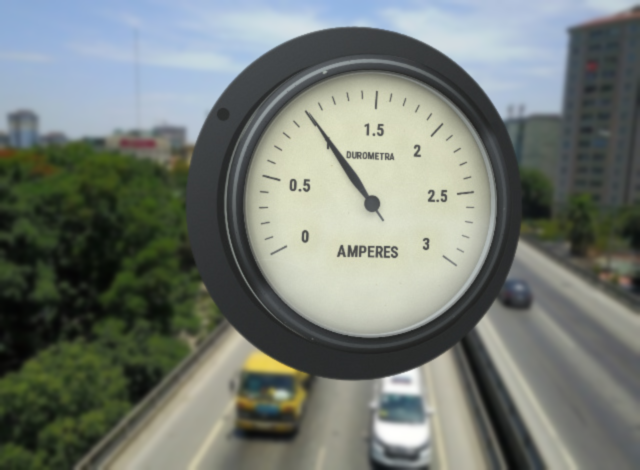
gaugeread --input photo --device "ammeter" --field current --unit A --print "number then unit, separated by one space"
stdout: 1 A
